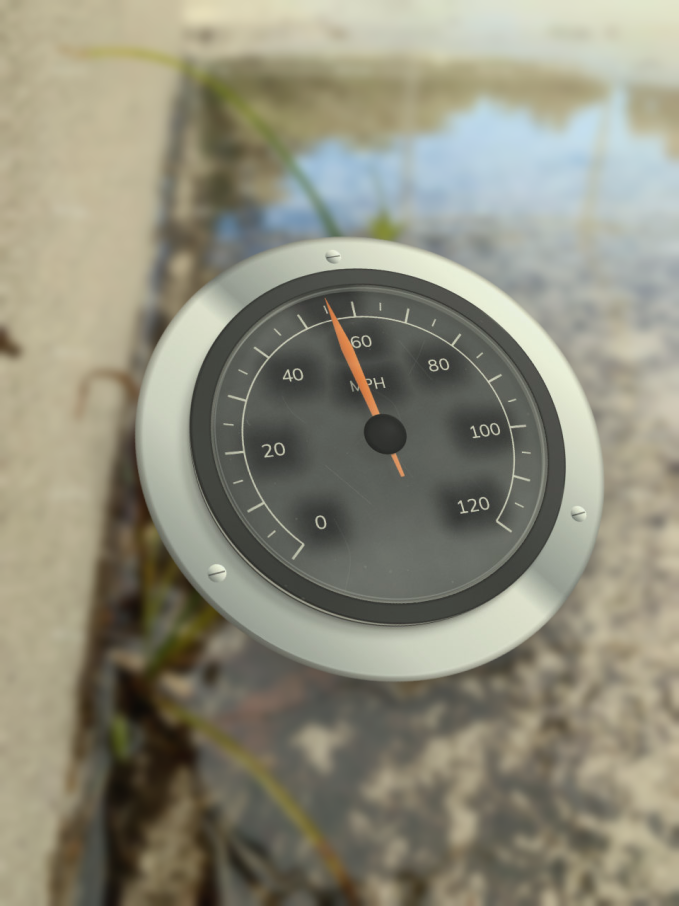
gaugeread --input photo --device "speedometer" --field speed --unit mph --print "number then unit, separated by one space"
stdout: 55 mph
